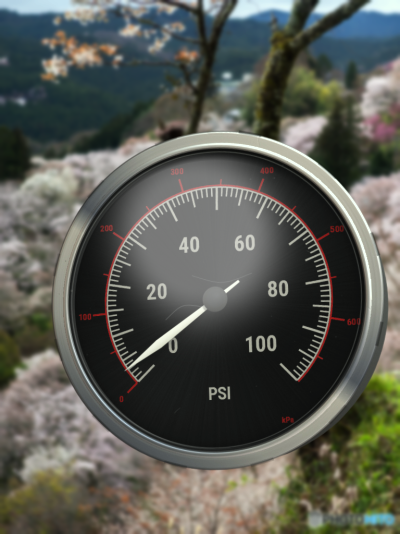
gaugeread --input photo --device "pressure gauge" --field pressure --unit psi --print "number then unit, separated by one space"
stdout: 3 psi
